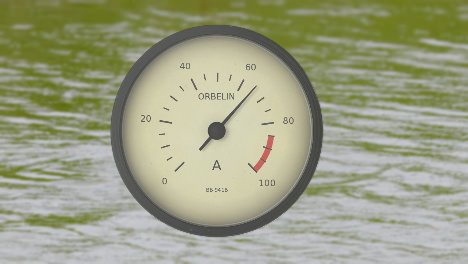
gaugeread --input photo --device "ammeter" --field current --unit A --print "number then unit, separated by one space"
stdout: 65 A
